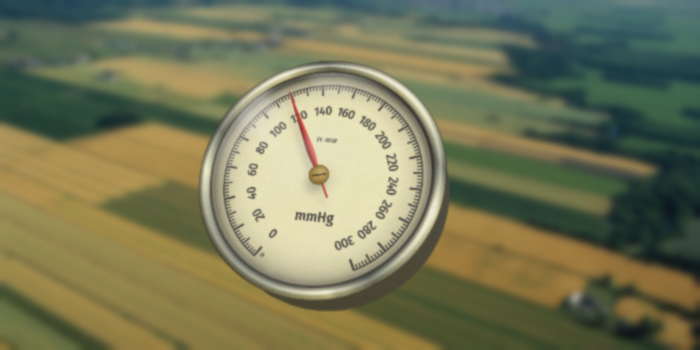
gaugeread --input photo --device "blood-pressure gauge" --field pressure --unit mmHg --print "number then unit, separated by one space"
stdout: 120 mmHg
